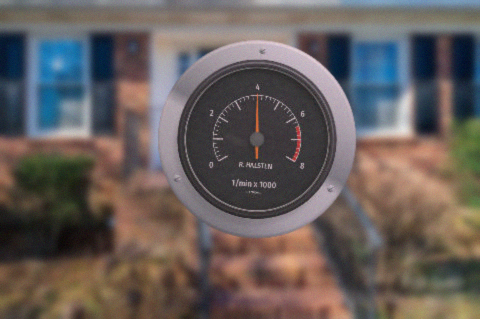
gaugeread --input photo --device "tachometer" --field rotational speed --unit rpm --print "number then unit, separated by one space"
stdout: 4000 rpm
